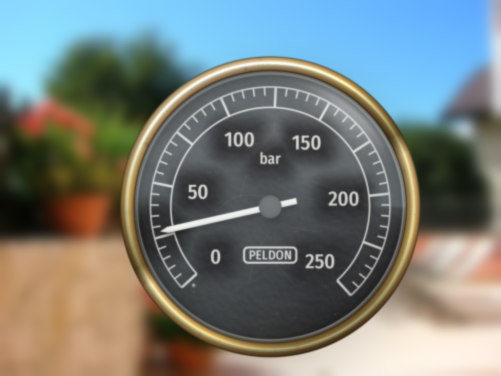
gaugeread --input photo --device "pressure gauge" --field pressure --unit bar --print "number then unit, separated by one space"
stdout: 27.5 bar
